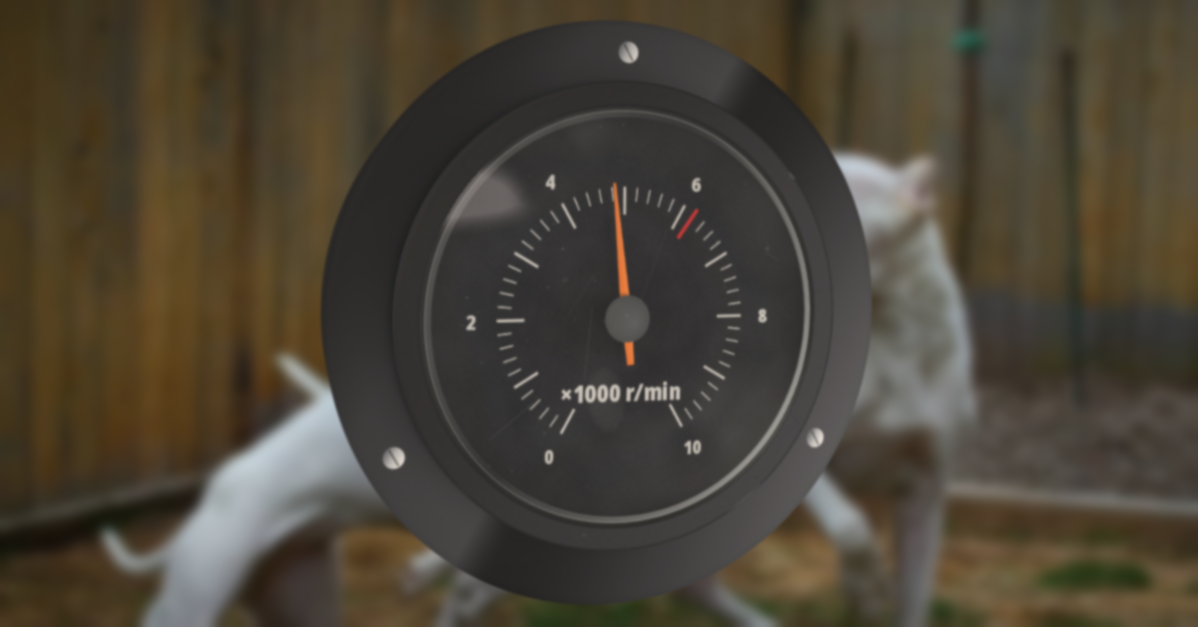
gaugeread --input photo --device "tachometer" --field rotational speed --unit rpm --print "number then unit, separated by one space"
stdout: 4800 rpm
